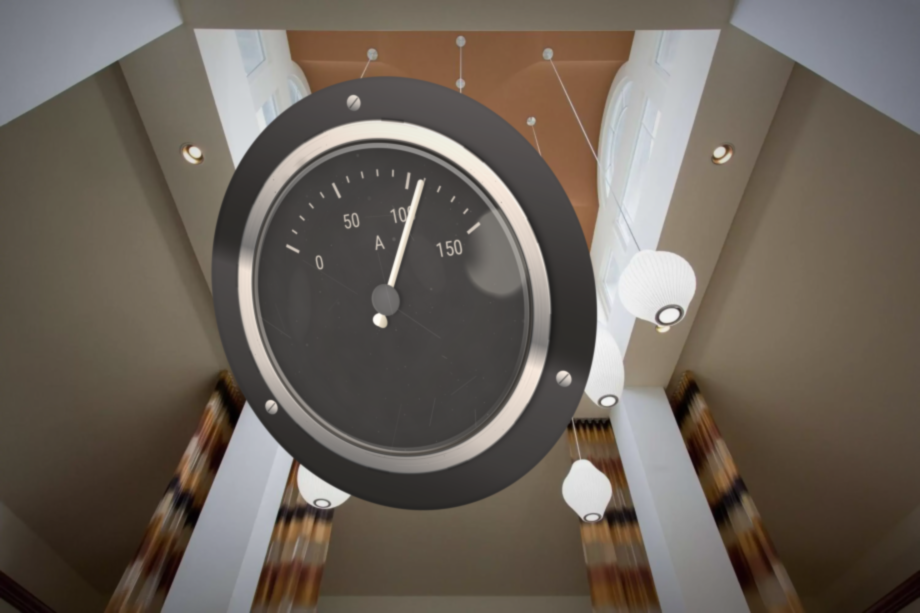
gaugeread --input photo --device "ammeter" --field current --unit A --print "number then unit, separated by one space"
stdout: 110 A
